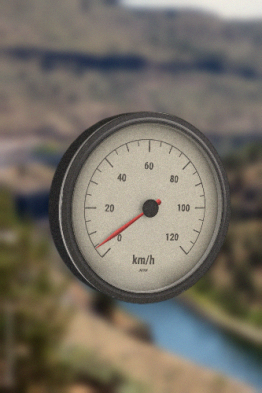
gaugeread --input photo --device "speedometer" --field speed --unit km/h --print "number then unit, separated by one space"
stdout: 5 km/h
